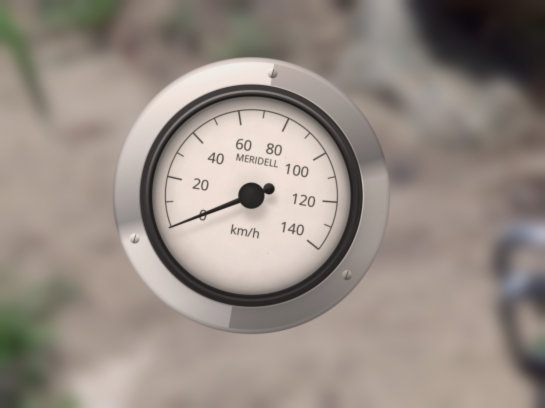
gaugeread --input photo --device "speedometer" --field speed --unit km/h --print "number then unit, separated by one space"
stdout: 0 km/h
